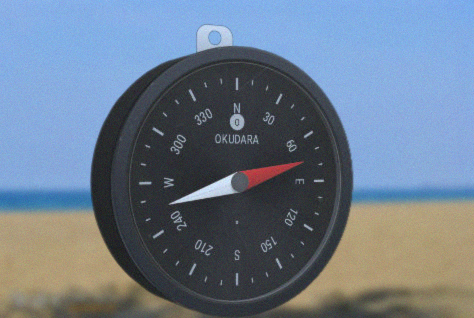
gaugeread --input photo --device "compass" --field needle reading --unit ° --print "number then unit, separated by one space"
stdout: 75 °
